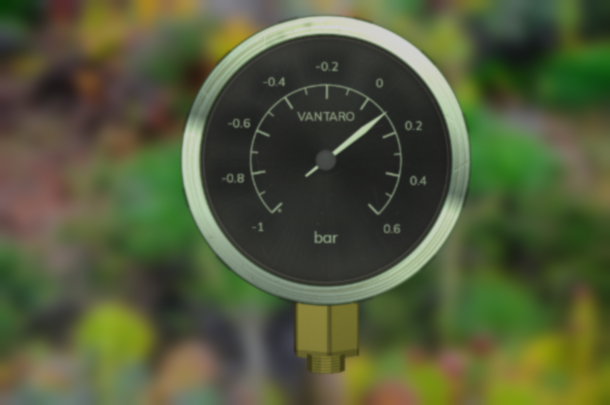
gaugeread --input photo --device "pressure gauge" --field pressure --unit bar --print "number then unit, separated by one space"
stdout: 0.1 bar
